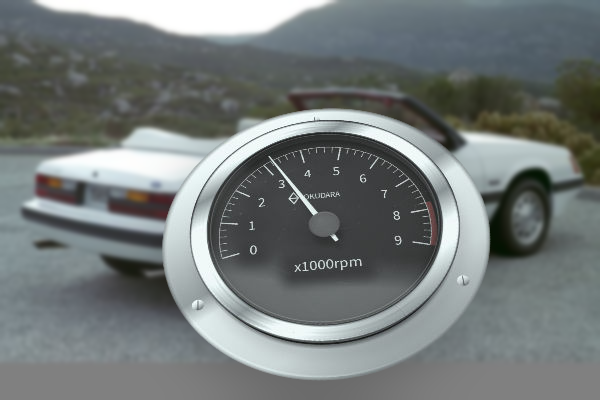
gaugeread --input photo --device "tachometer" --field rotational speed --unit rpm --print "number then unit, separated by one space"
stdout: 3200 rpm
